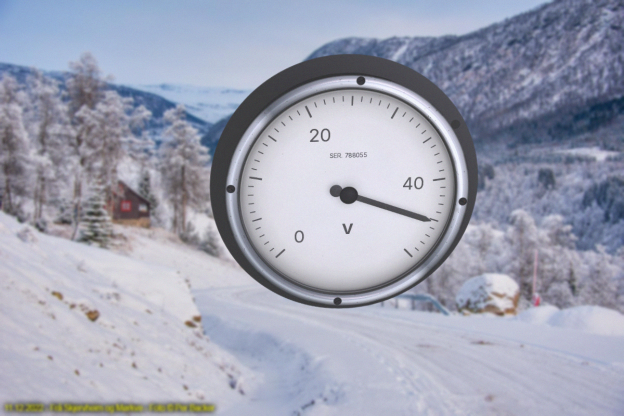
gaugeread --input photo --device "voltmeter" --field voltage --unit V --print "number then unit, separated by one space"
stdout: 45 V
